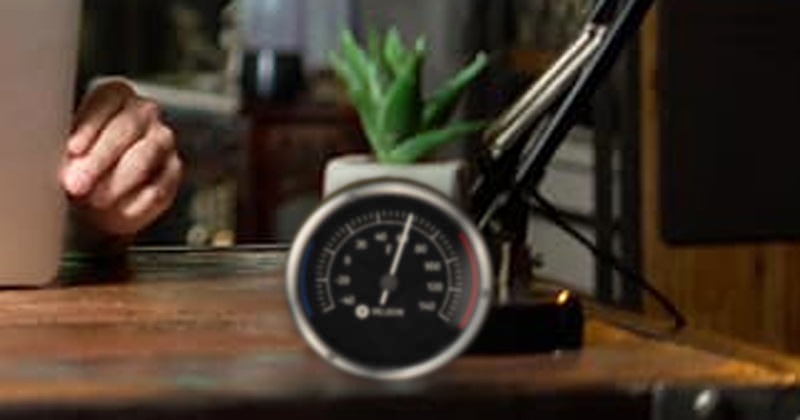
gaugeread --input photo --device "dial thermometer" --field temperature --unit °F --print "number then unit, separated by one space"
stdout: 60 °F
